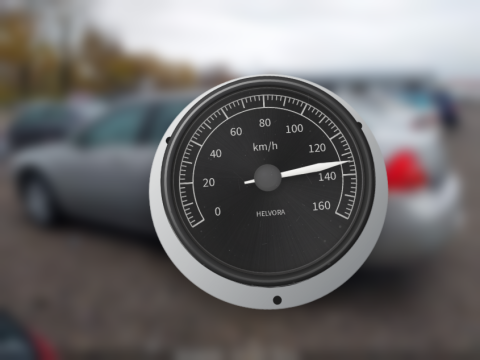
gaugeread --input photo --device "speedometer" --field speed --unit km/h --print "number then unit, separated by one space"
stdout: 134 km/h
